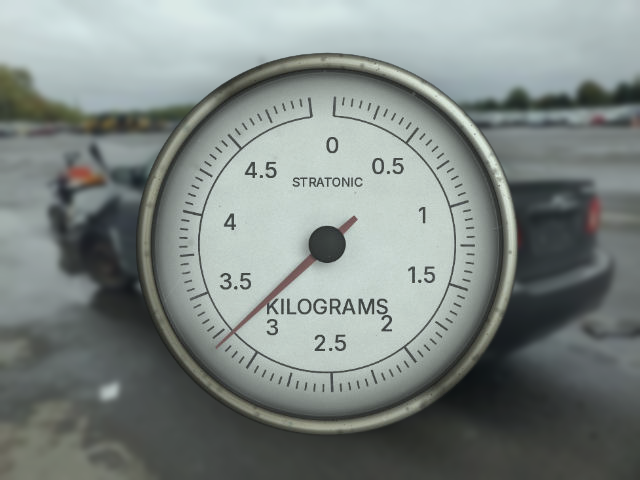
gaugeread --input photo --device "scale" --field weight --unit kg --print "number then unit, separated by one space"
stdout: 3.2 kg
